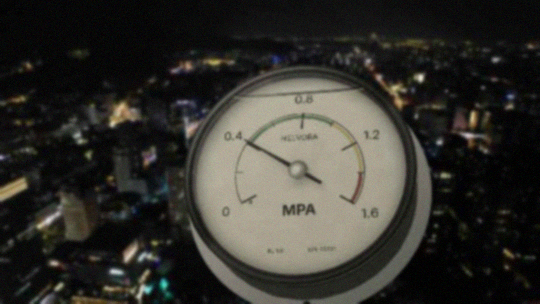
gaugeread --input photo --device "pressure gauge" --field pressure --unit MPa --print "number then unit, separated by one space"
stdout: 0.4 MPa
